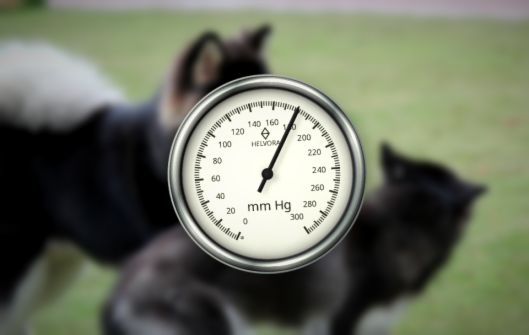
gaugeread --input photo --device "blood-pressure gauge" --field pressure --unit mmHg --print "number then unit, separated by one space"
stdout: 180 mmHg
